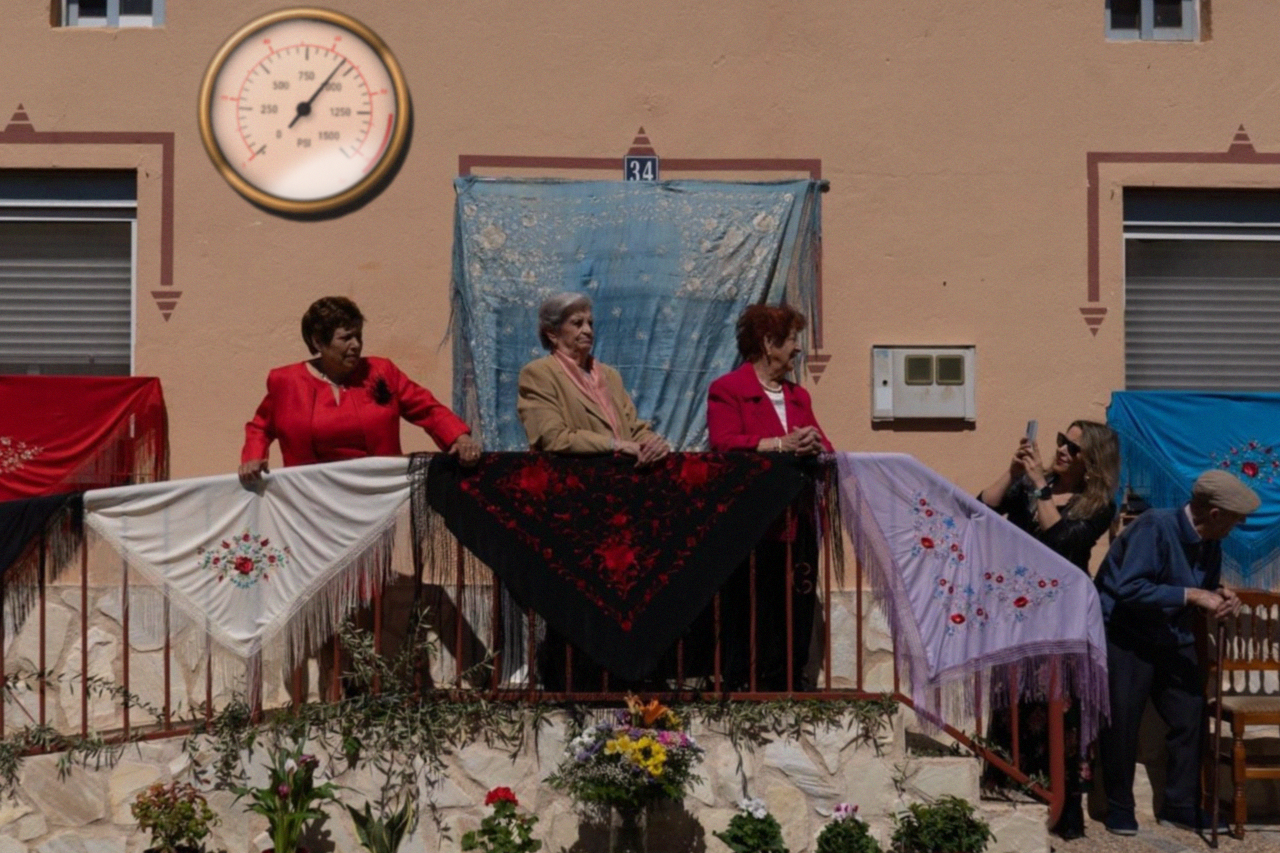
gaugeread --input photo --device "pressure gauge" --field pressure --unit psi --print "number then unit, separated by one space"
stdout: 950 psi
